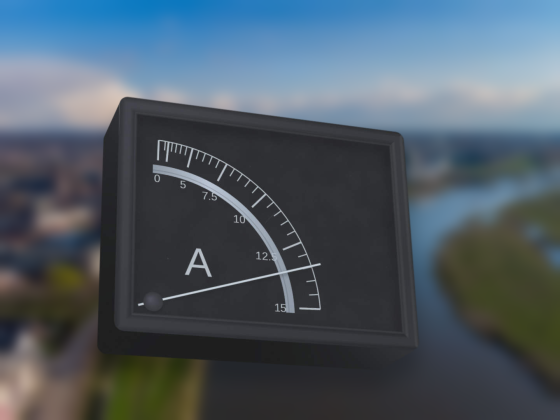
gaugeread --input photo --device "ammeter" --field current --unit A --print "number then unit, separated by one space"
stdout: 13.5 A
